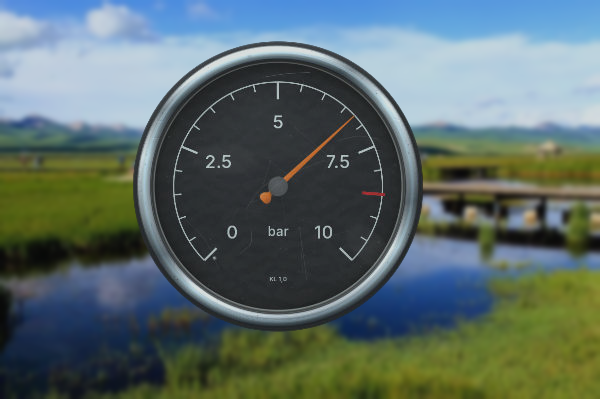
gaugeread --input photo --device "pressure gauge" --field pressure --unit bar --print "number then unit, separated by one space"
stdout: 6.75 bar
